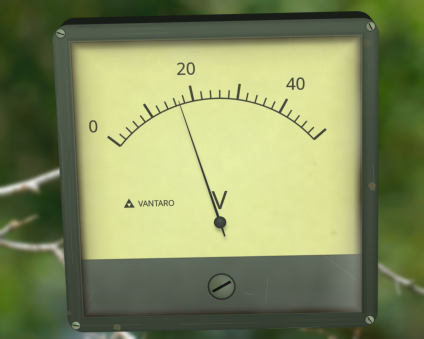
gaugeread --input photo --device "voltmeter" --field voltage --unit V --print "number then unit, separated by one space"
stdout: 17 V
